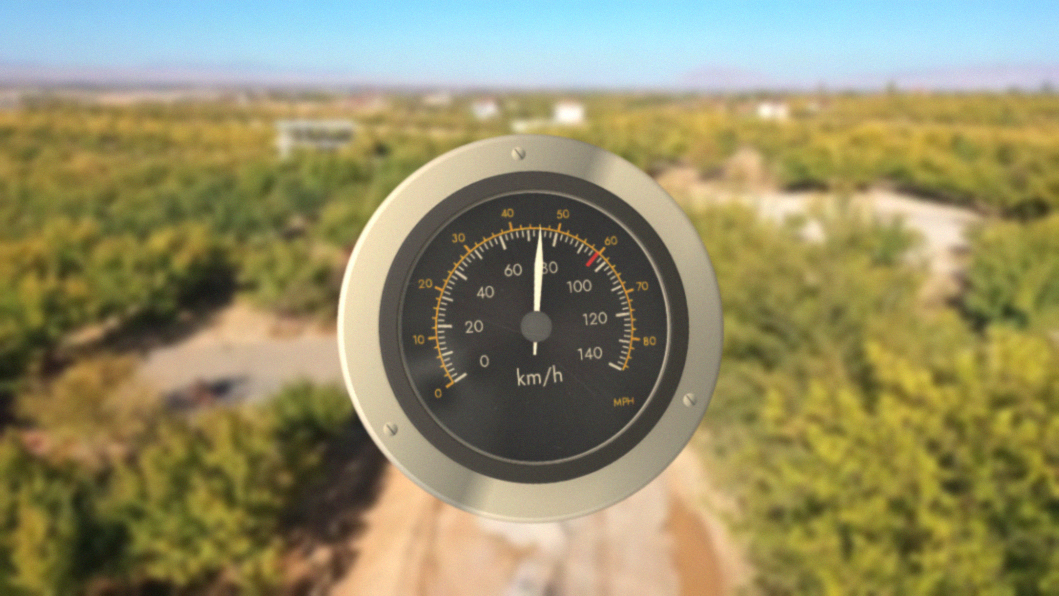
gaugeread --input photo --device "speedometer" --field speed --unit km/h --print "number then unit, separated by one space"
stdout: 74 km/h
